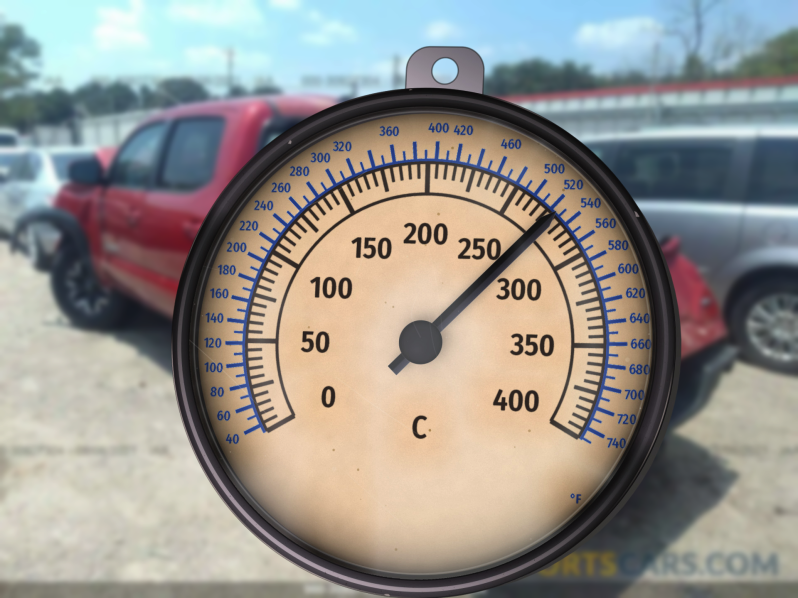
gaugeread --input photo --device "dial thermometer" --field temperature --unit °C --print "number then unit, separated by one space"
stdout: 275 °C
